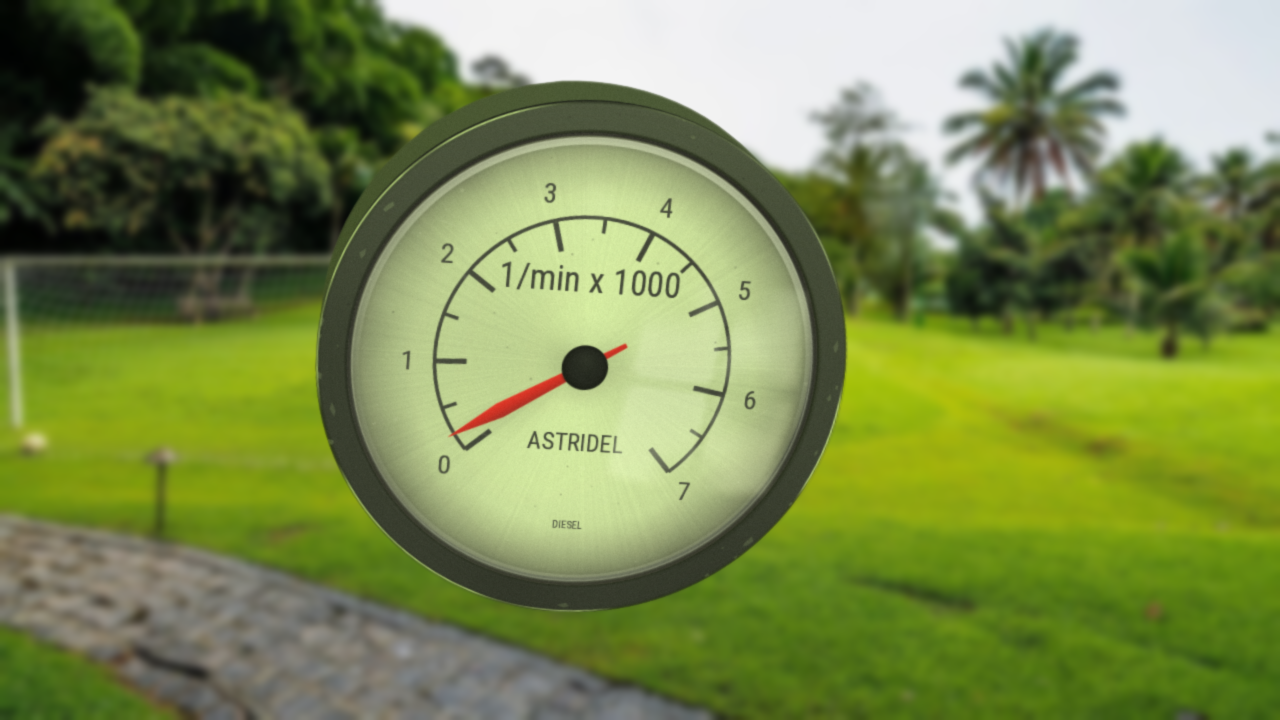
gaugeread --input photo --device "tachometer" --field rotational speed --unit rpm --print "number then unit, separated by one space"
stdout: 250 rpm
